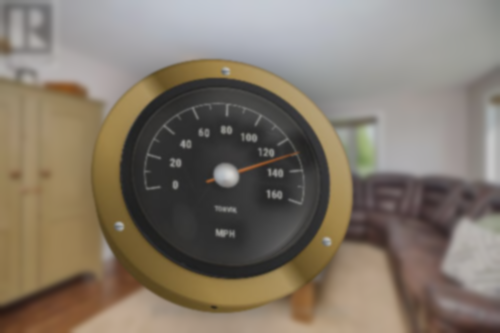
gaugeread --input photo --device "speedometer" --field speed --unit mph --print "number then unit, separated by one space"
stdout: 130 mph
